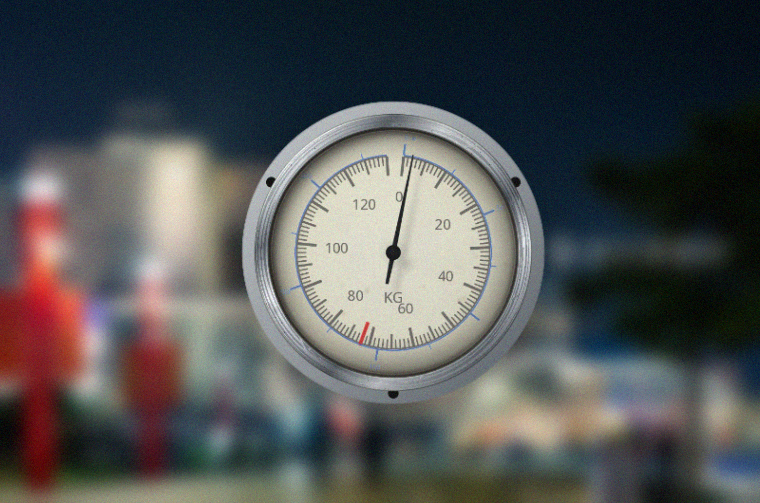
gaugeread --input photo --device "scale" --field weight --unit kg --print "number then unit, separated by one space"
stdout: 2 kg
